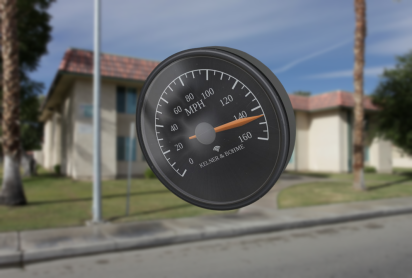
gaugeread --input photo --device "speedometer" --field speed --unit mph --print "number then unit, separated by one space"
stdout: 145 mph
